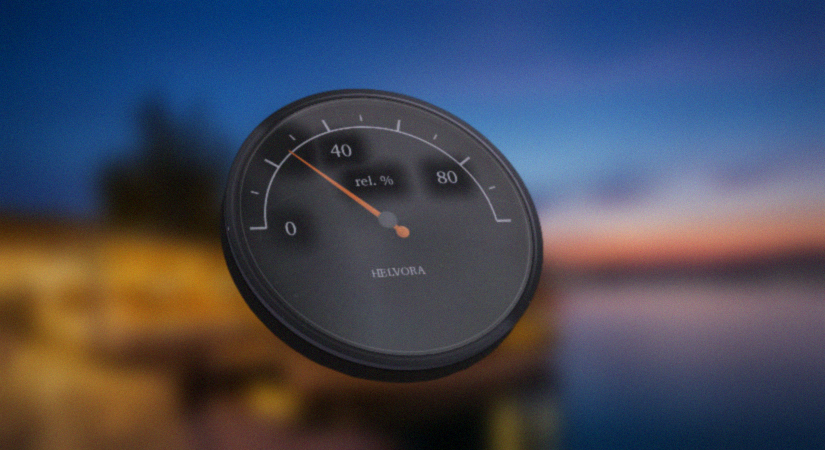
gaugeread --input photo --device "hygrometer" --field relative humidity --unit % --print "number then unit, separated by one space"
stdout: 25 %
